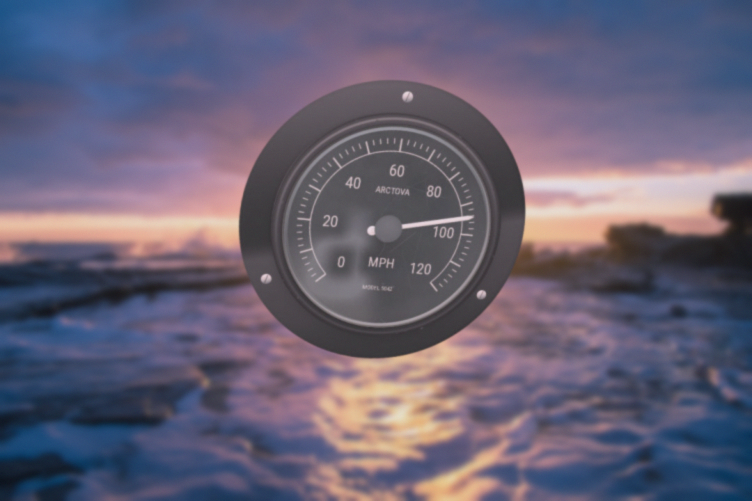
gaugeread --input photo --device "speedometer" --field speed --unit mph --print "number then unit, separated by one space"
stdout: 94 mph
